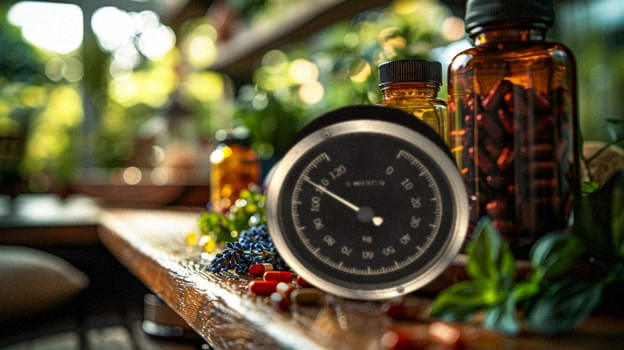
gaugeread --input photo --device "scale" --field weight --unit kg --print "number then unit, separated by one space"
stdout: 110 kg
